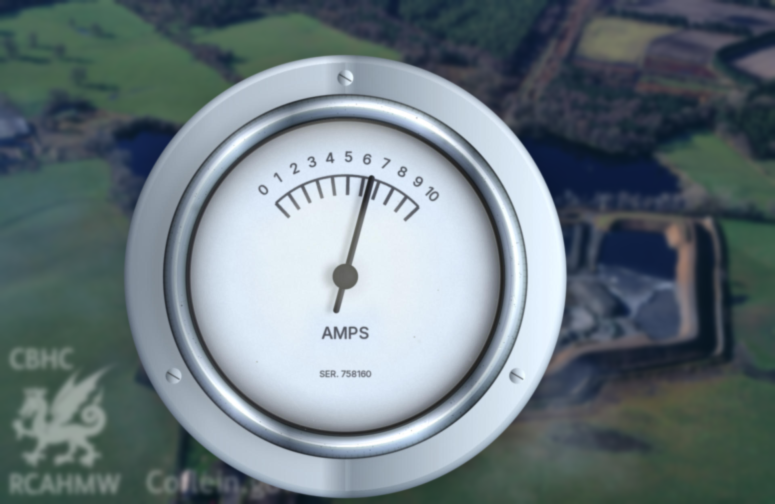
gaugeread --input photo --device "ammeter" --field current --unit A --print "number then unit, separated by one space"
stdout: 6.5 A
